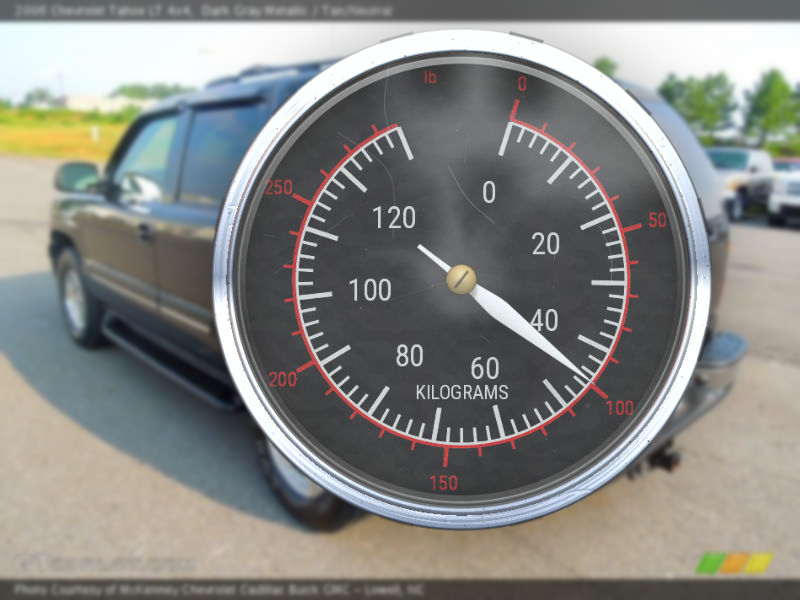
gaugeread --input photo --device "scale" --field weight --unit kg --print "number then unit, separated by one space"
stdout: 45 kg
